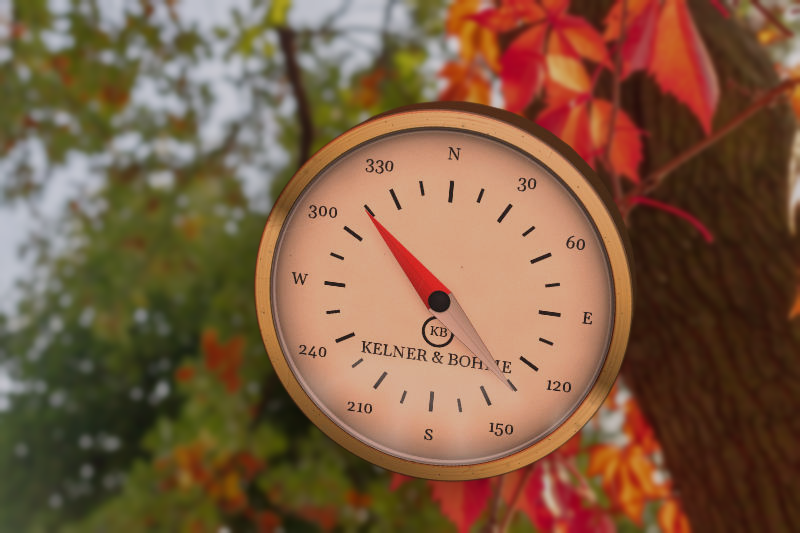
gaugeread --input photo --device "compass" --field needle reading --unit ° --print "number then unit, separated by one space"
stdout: 315 °
